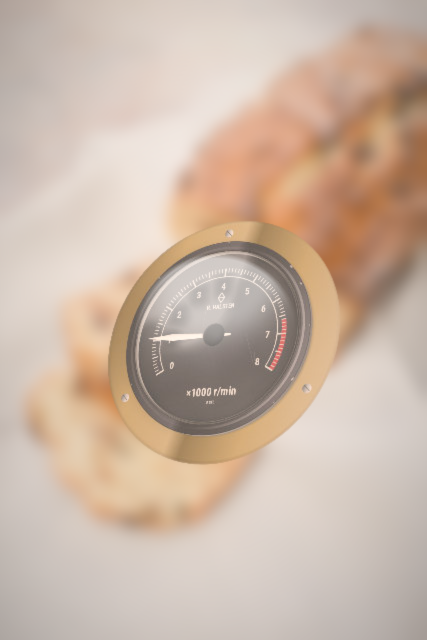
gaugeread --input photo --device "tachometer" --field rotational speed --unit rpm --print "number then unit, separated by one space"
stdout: 1000 rpm
